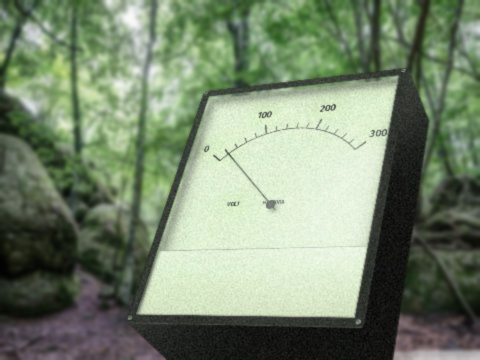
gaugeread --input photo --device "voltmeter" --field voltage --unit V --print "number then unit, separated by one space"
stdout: 20 V
